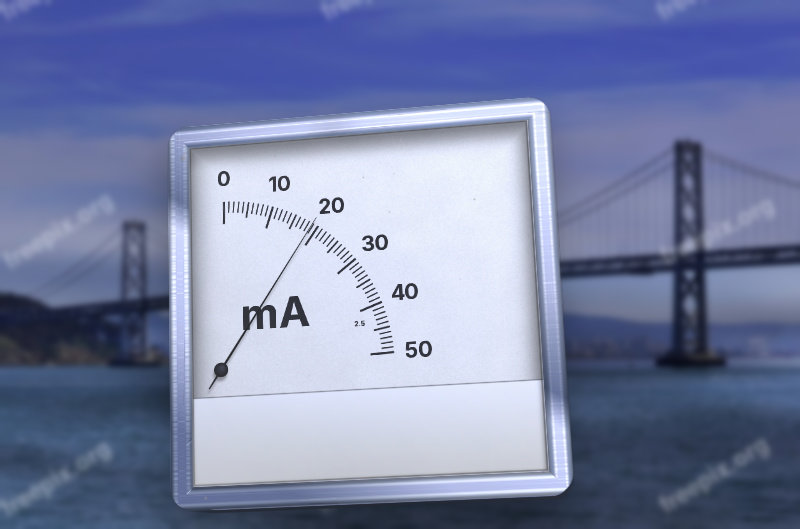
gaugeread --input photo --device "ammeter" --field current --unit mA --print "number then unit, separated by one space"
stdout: 19 mA
